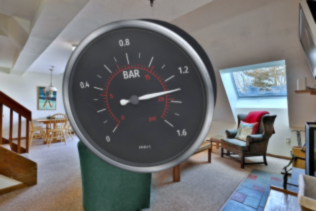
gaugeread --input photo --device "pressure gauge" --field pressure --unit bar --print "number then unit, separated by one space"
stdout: 1.3 bar
